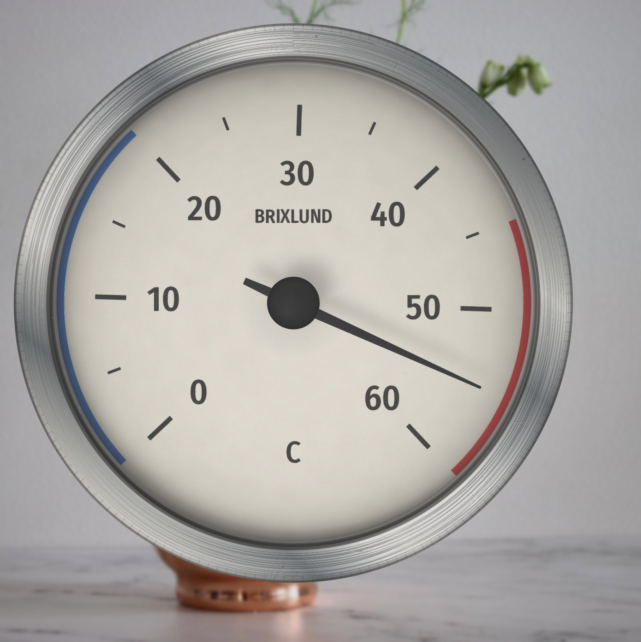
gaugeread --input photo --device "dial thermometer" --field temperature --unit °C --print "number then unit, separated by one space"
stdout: 55 °C
